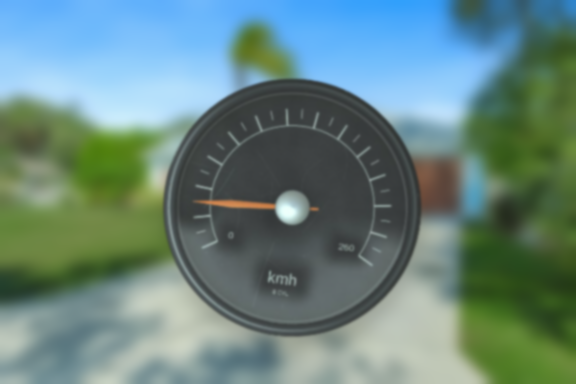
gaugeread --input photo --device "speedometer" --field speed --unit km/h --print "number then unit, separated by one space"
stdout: 30 km/h
